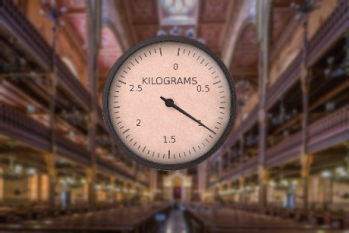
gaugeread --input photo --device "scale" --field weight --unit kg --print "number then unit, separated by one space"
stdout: 1 kg
